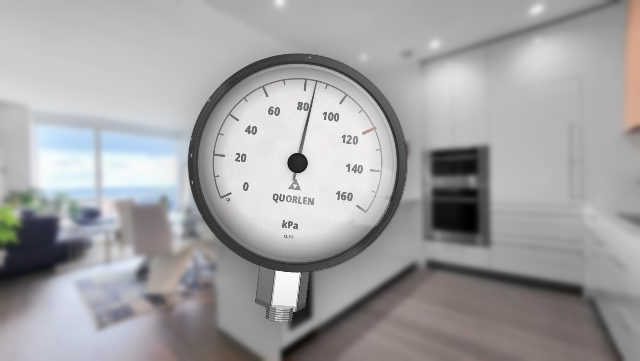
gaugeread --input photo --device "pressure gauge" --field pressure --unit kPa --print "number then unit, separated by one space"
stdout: 85 kPa
